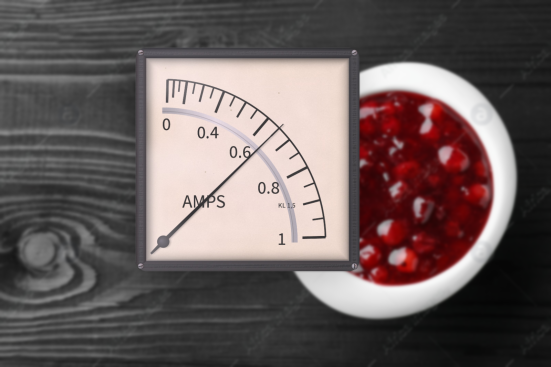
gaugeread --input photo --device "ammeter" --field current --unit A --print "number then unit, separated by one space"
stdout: 0.65 A
